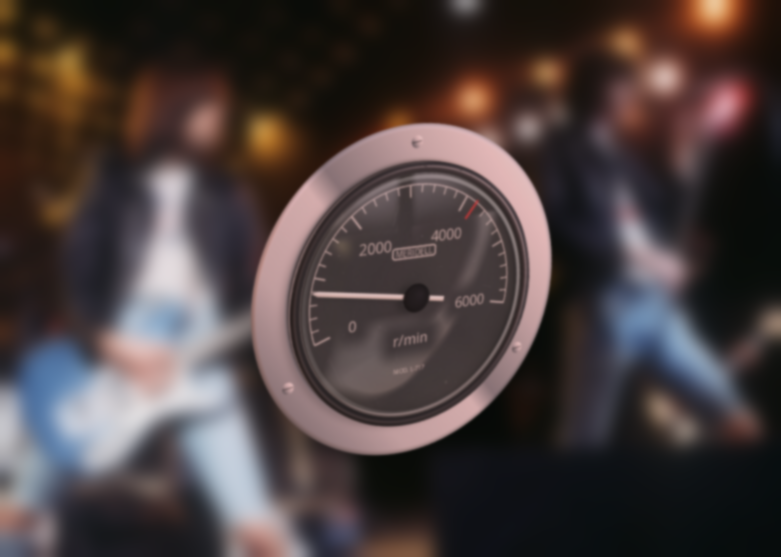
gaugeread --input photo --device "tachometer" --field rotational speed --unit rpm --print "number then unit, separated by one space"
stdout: 800 rpm
